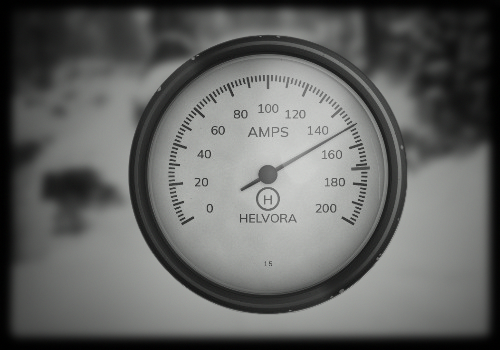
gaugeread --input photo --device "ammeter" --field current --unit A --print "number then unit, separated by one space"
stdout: 150 A
